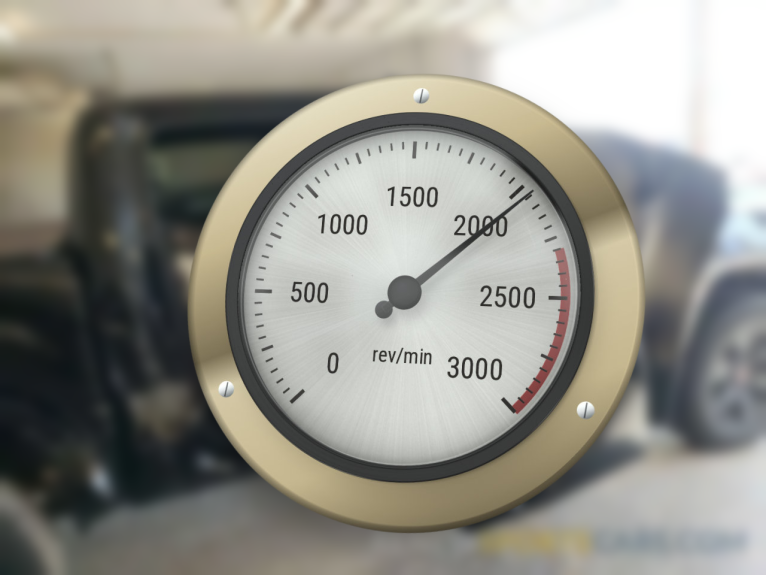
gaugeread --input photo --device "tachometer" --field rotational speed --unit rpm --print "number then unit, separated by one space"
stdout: 2050 rpm
